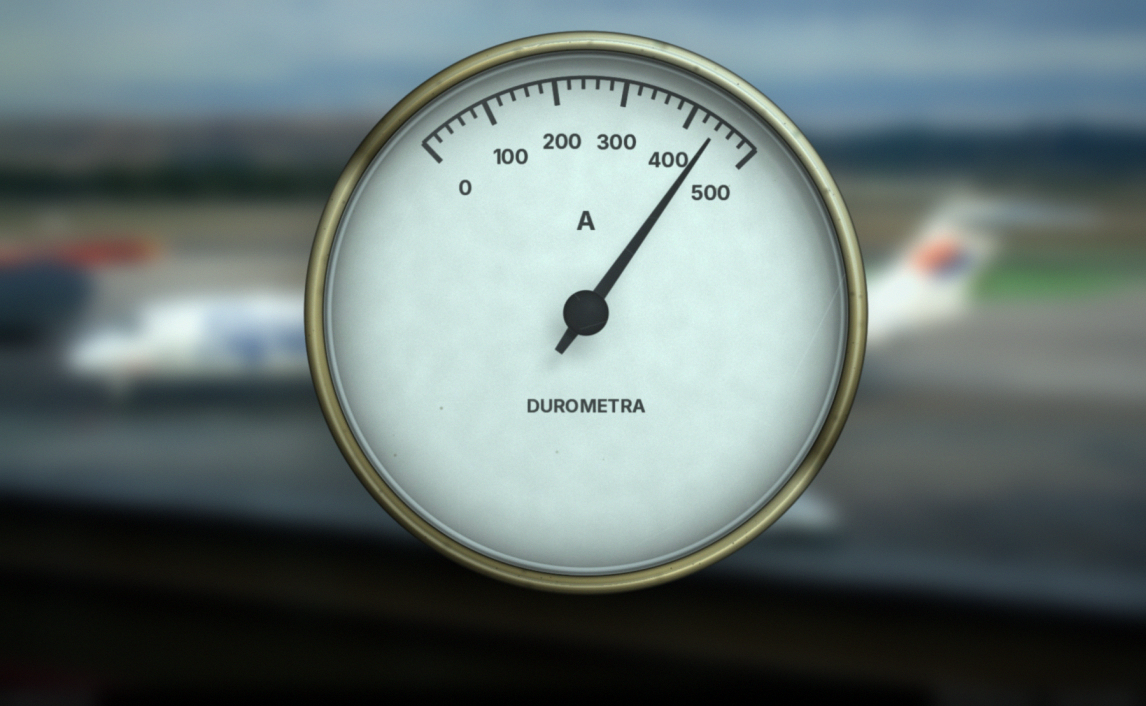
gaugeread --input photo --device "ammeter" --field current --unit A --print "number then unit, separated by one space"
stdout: 440 A
